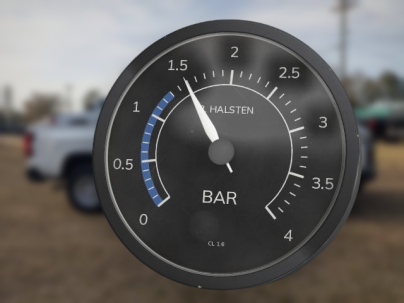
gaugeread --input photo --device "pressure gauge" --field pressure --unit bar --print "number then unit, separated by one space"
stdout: 1.5 bar
